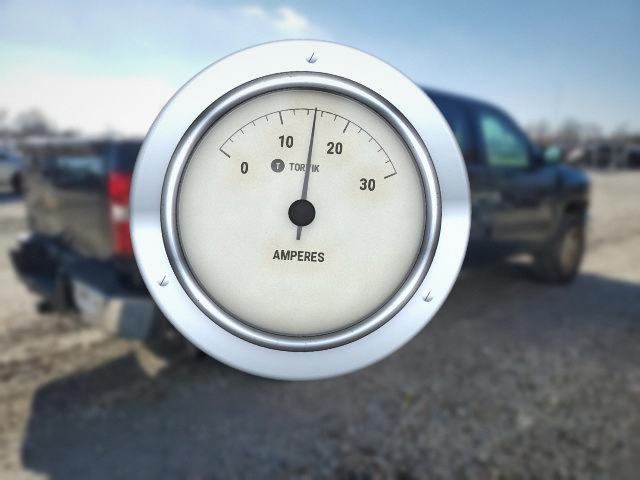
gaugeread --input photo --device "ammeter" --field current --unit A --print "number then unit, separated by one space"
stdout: 15 A
